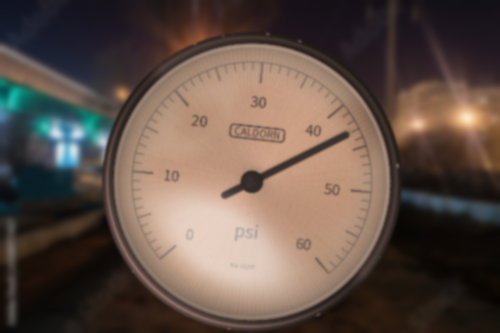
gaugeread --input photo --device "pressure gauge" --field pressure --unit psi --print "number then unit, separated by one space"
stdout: 43 psi
